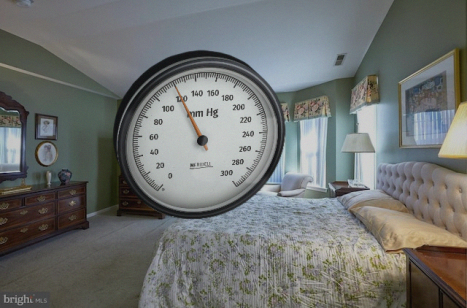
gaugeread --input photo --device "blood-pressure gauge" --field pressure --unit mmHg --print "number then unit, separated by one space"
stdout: 120 mmHg
